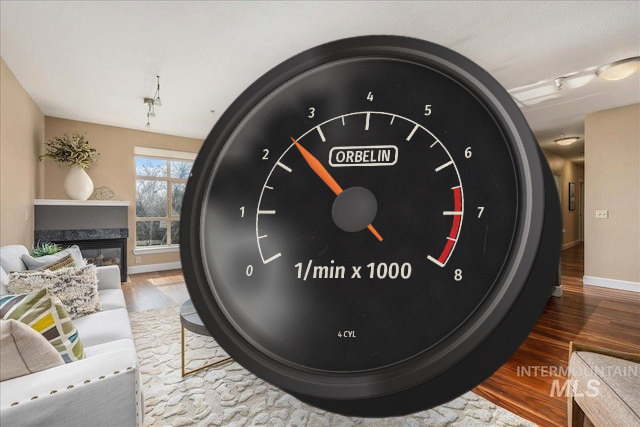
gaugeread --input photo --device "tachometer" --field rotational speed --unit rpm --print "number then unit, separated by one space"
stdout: 2500 rpm
